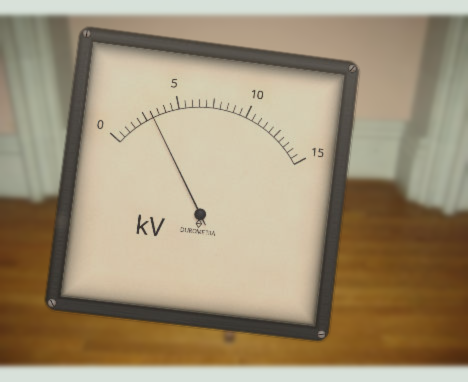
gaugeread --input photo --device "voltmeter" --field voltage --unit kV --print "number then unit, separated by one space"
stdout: 3 kV
